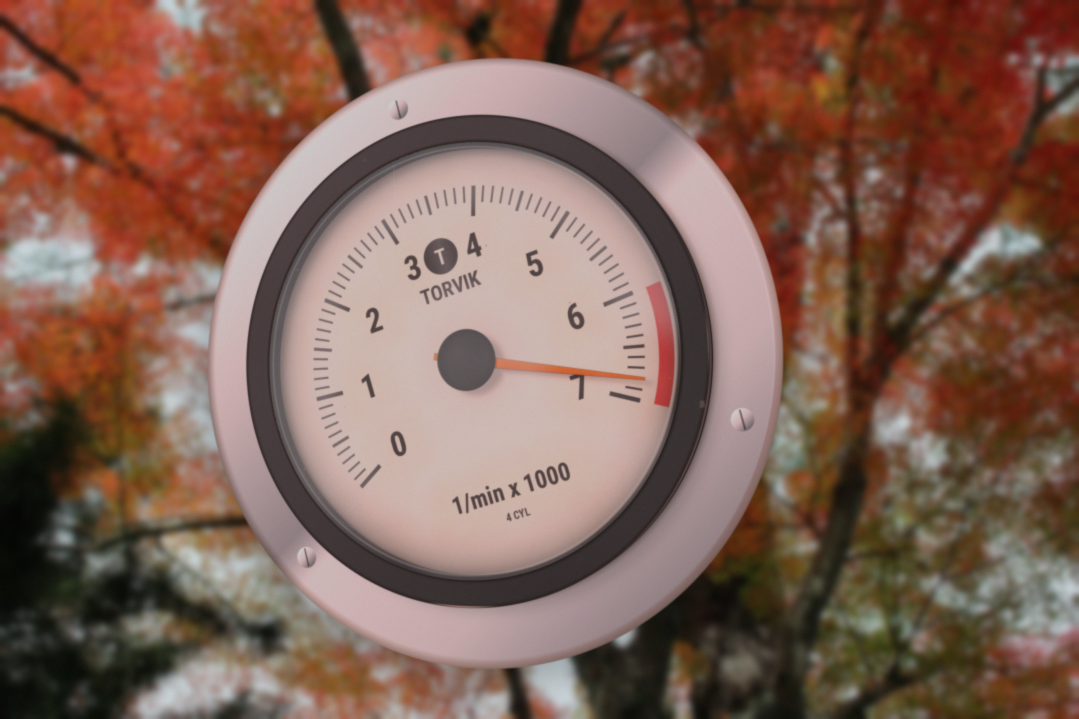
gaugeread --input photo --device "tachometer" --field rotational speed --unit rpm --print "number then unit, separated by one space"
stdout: 6800 rpm
